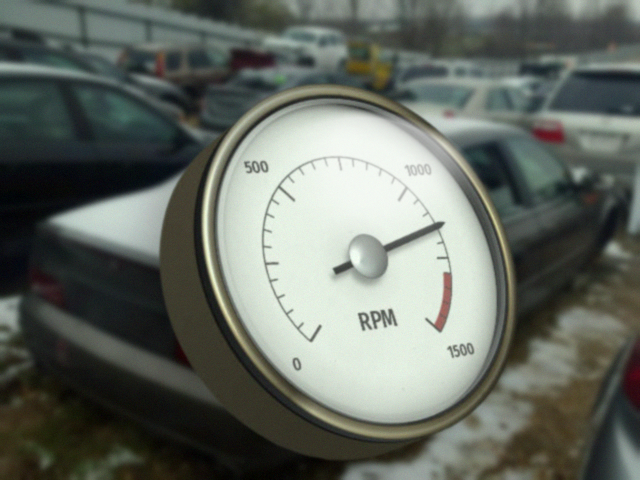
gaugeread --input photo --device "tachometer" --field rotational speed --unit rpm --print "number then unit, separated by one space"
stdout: 1150 rpm
